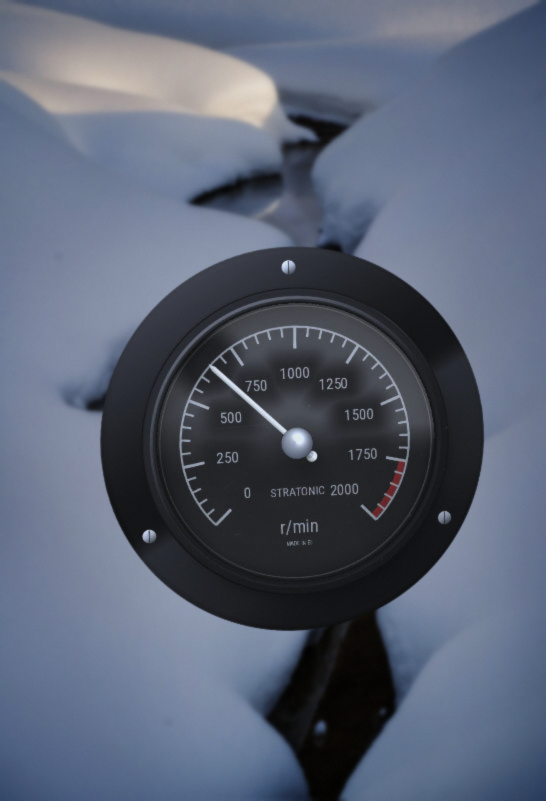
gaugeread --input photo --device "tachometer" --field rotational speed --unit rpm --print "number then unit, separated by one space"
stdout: 650 rpm
